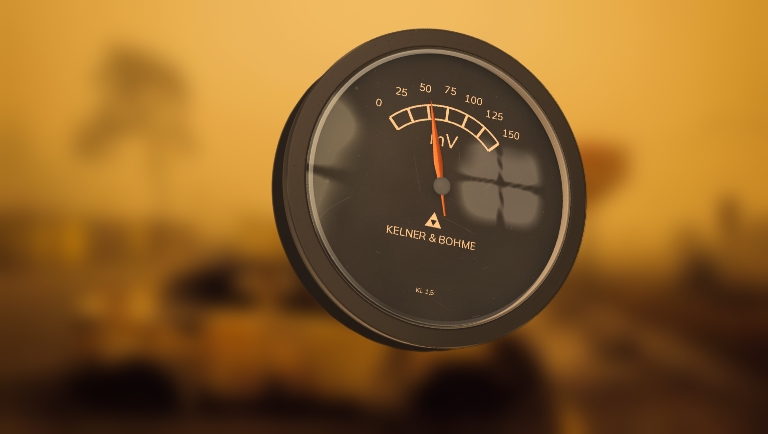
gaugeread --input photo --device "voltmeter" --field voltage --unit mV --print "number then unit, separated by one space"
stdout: 50 mV
